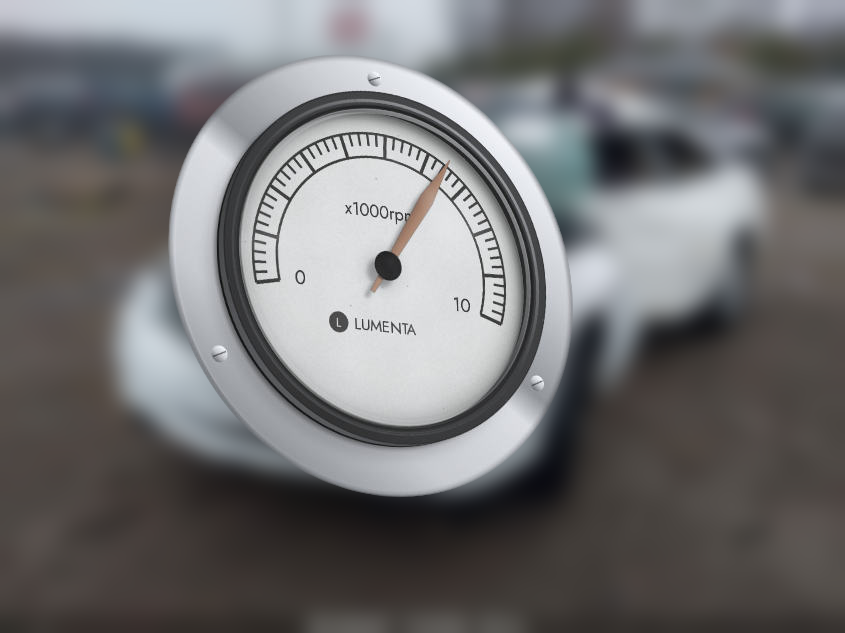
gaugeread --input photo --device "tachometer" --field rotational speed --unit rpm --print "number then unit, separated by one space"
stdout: 6400 rpm
